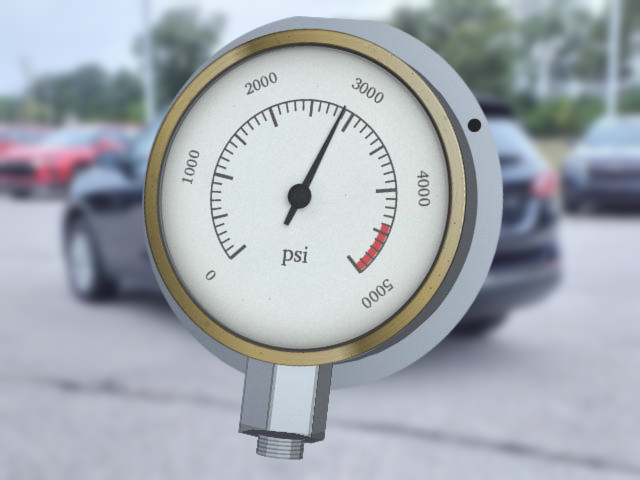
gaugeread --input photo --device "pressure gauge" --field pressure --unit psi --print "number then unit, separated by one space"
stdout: 2900 psi
